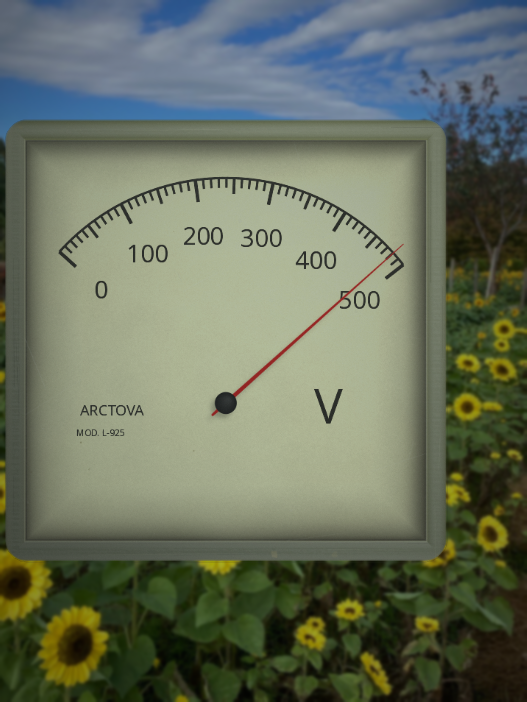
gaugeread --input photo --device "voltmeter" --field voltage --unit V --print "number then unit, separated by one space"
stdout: 480 V
